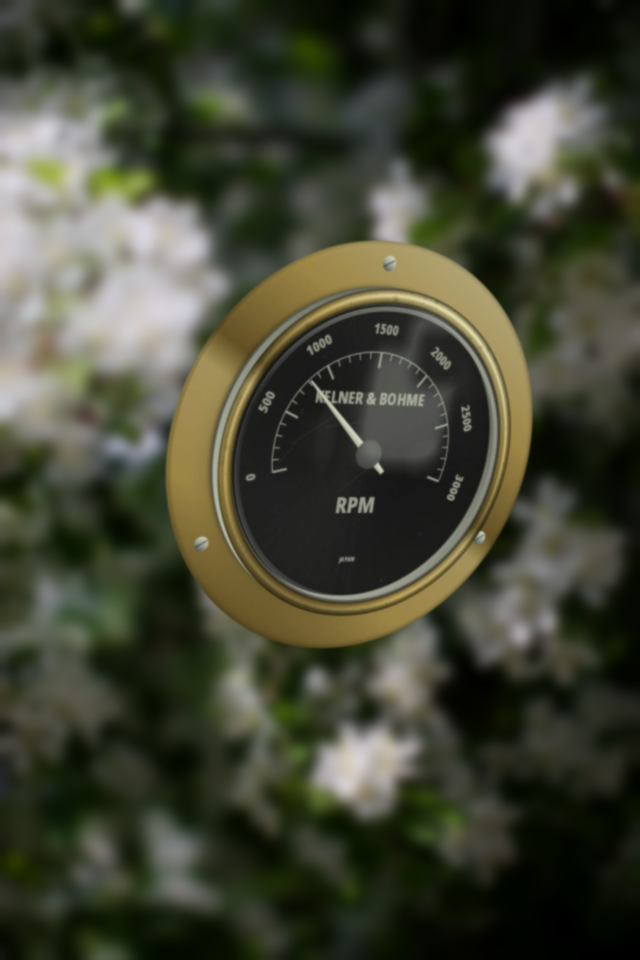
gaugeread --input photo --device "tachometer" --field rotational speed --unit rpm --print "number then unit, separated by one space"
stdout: 800 rpm
